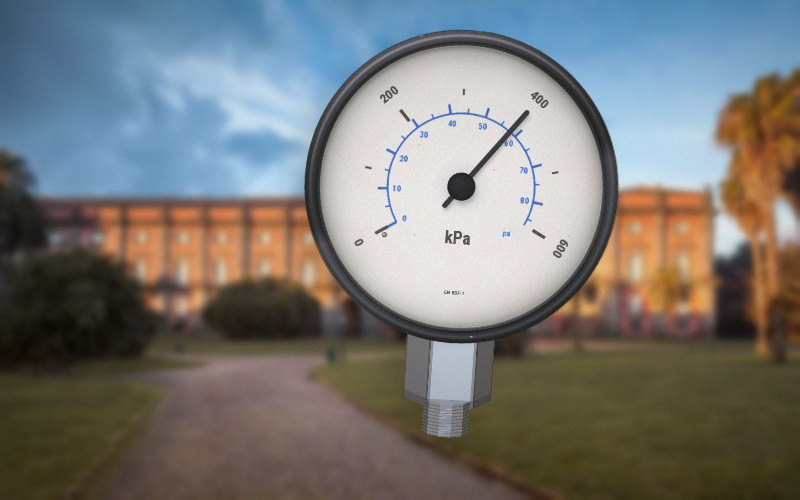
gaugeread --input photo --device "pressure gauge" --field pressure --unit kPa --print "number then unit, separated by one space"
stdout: 400 kPa
